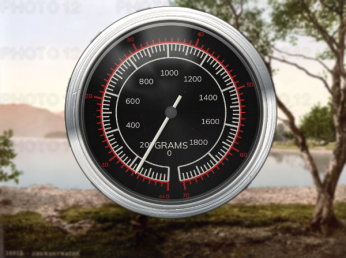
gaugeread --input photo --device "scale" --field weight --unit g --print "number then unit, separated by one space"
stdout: 160 g
